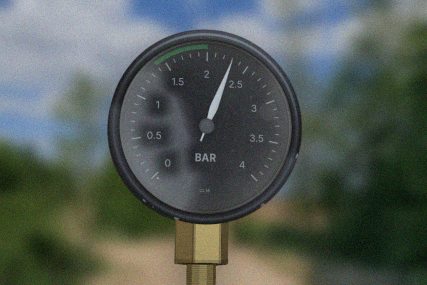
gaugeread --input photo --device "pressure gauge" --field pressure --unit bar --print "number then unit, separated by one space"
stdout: 2.3 bar
